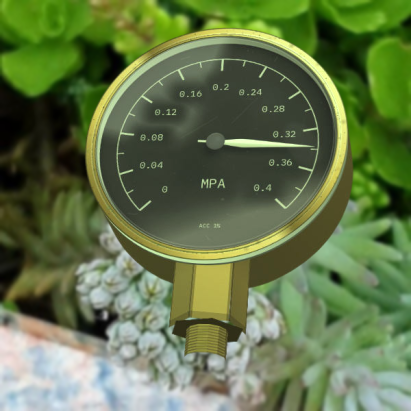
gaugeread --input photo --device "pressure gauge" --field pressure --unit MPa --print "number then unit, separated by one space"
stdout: 0.34 MPa
